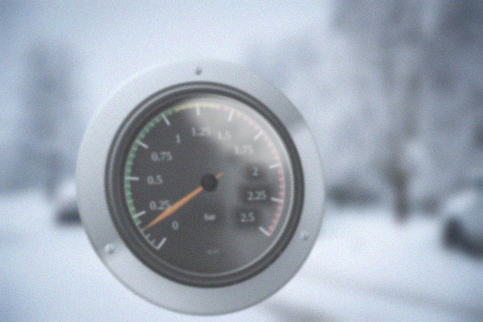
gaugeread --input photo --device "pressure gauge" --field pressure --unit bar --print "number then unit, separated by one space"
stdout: 0.15 bar
